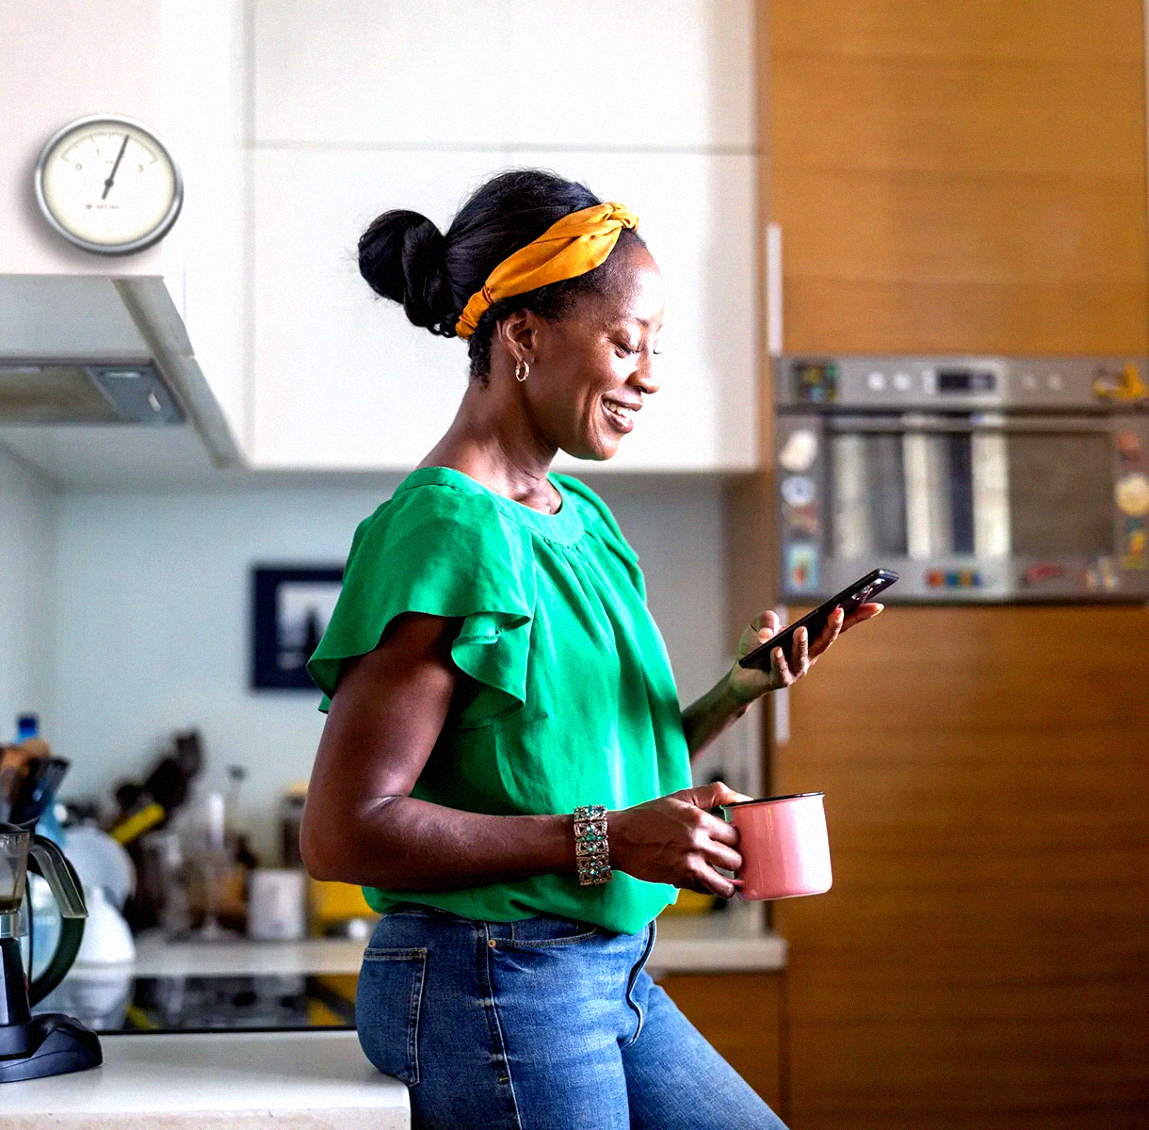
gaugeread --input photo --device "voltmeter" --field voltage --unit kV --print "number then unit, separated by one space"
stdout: 2 kV
